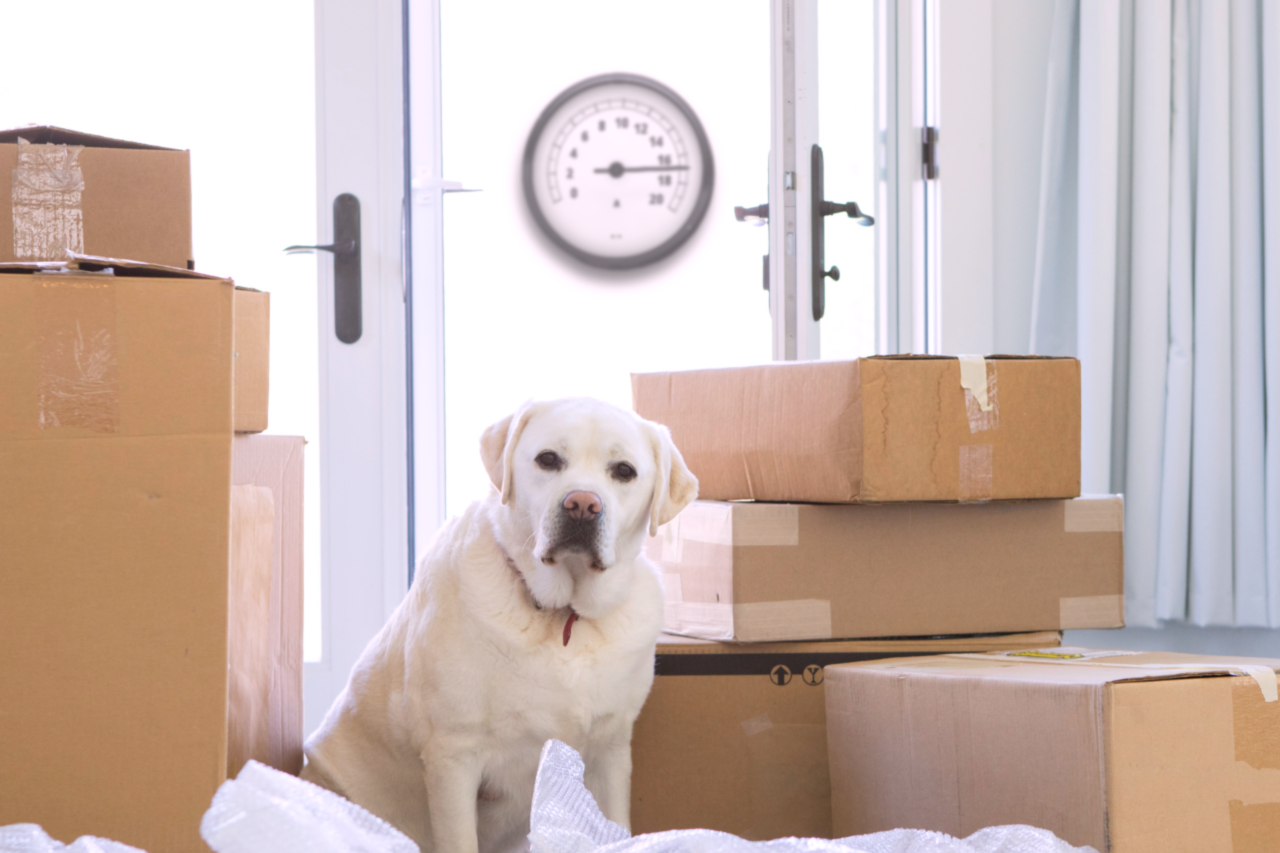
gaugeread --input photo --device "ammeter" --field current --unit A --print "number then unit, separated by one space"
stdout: 17 A
